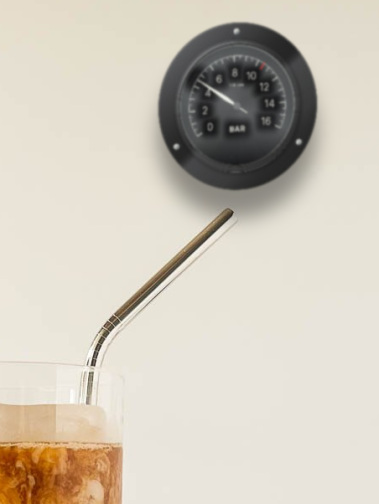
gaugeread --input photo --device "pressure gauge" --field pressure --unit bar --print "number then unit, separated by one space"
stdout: 4.5 bar
